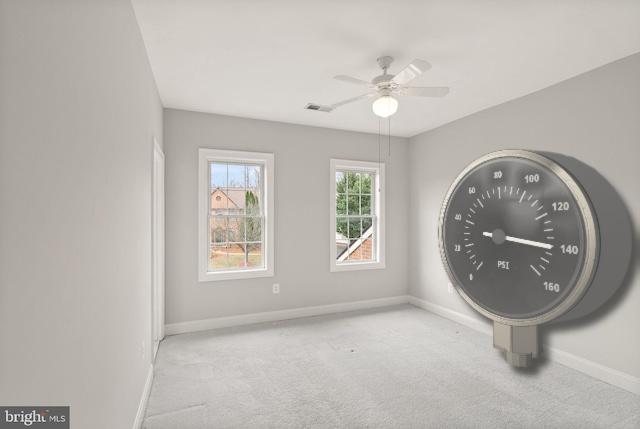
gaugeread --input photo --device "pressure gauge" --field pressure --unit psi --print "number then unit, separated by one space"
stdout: 140 psi
